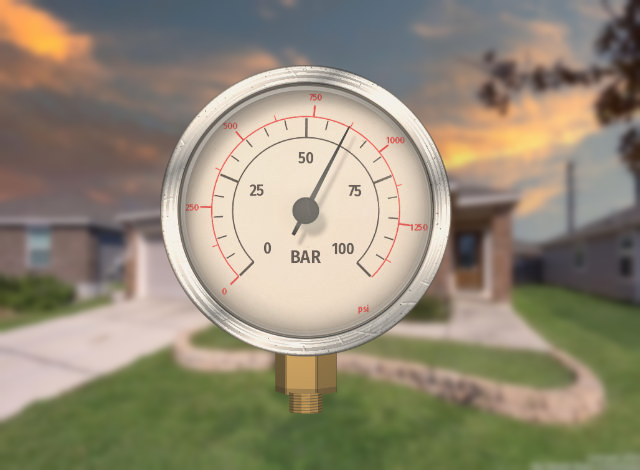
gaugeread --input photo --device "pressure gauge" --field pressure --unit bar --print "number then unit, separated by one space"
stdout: 60 bar
